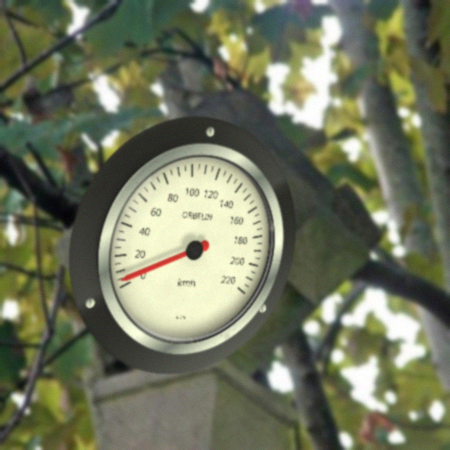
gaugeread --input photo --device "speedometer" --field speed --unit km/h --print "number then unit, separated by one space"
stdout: 5 km/h
